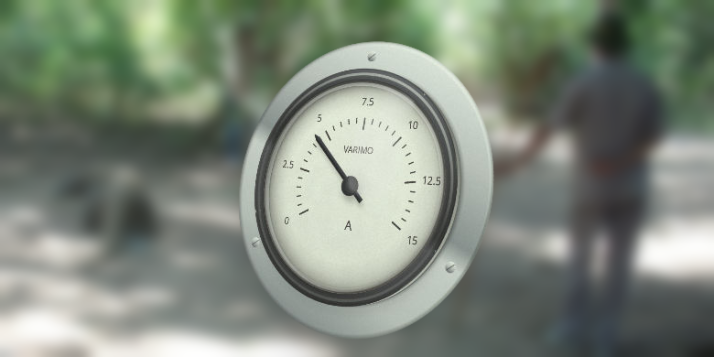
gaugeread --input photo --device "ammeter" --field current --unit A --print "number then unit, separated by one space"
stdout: 4.5 A
